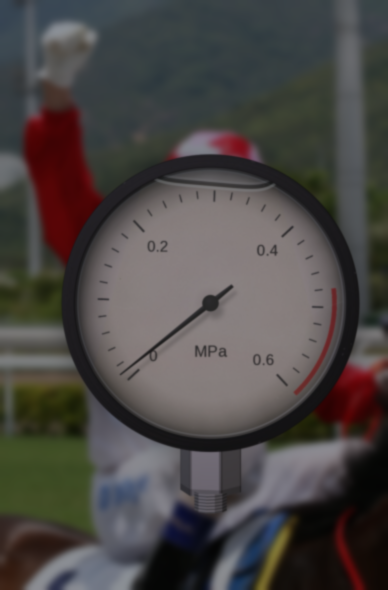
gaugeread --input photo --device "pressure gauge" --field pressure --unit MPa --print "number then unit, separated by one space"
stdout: 0.01 MPa
